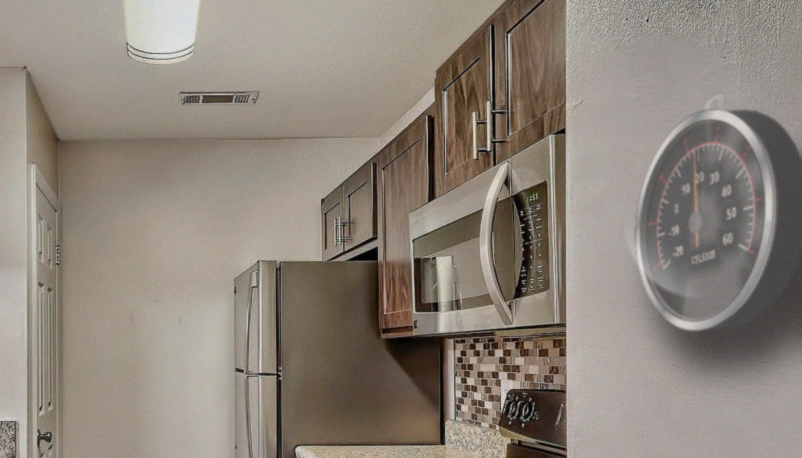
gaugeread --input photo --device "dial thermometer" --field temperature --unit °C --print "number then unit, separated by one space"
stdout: 20 °C
